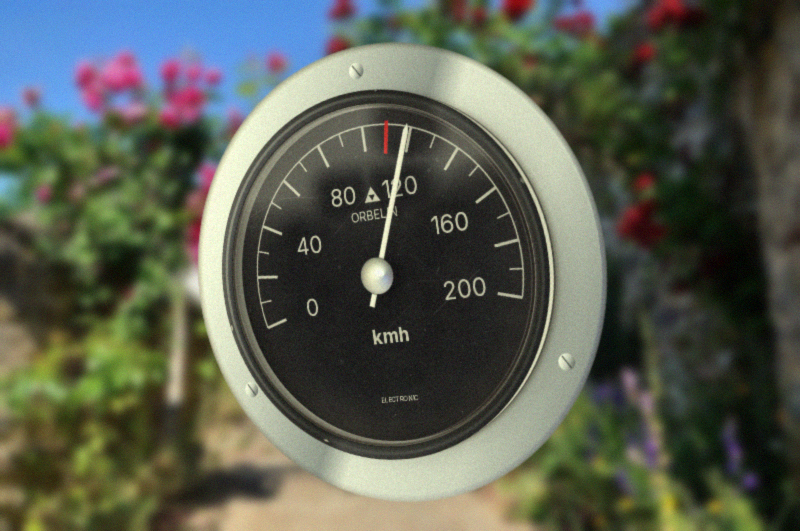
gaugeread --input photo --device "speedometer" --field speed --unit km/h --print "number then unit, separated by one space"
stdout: 120 km/h
